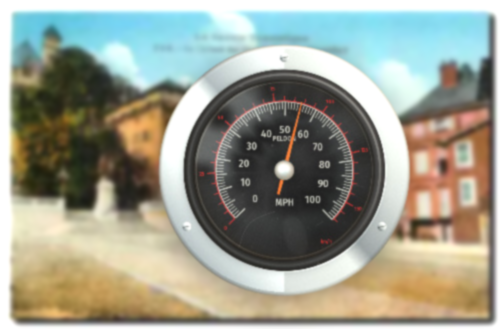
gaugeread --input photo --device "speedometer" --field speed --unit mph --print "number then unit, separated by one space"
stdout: 55 mph
